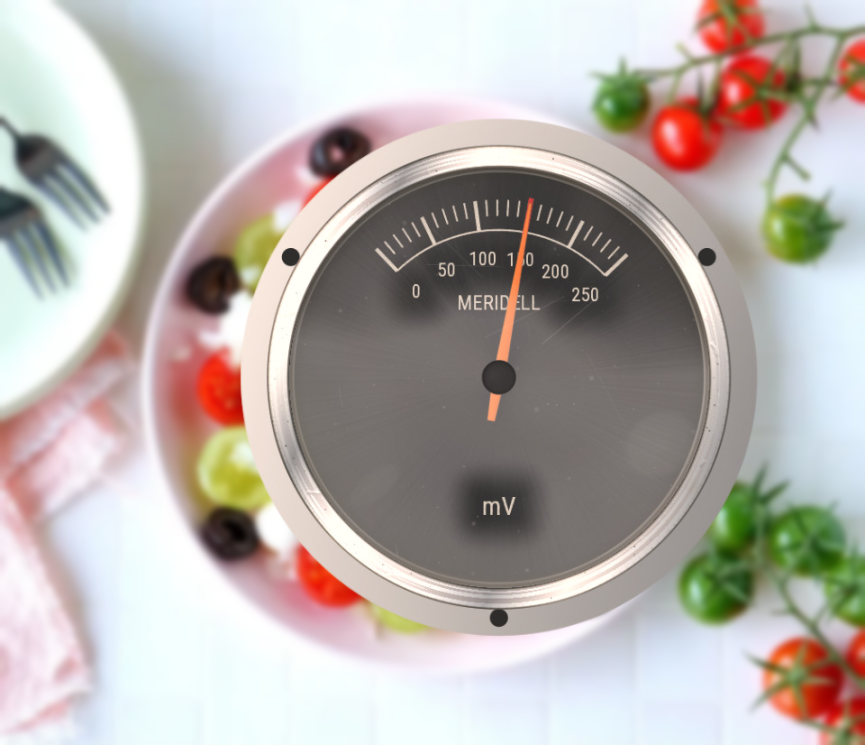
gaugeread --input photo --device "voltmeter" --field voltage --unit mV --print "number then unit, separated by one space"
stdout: 150 mV
